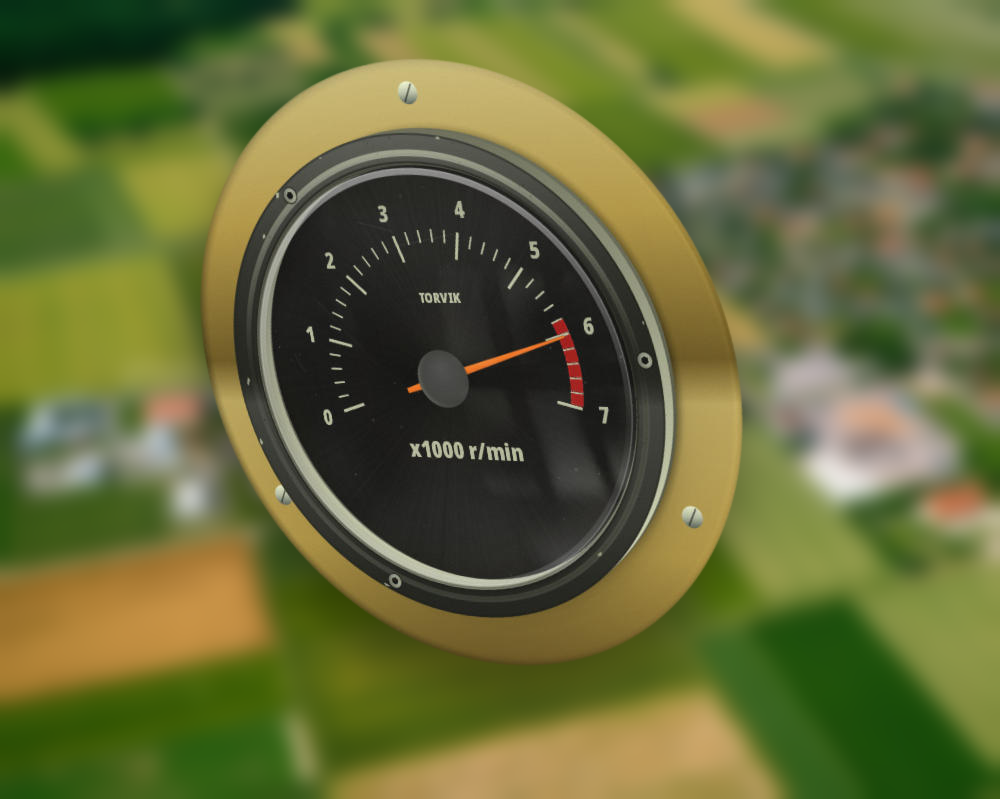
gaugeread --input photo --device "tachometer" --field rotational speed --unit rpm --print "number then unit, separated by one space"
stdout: 6000 rpm
